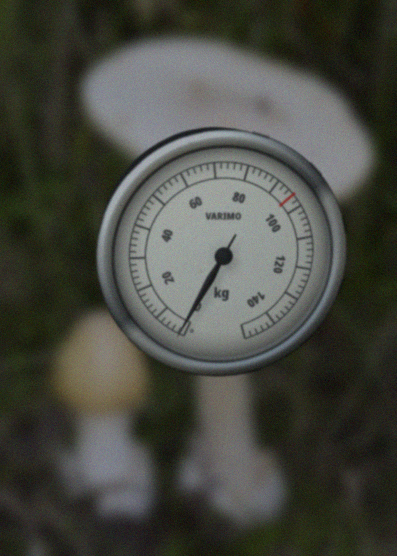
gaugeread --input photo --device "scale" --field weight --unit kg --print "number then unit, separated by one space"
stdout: 2 kg
